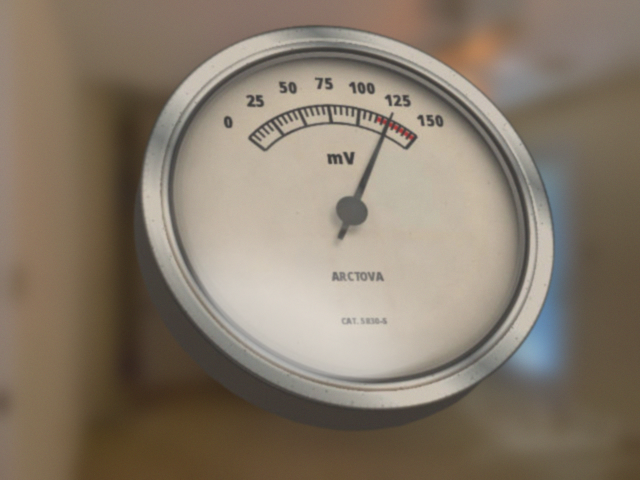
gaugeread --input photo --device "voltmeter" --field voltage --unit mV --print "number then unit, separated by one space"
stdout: 125 mV
